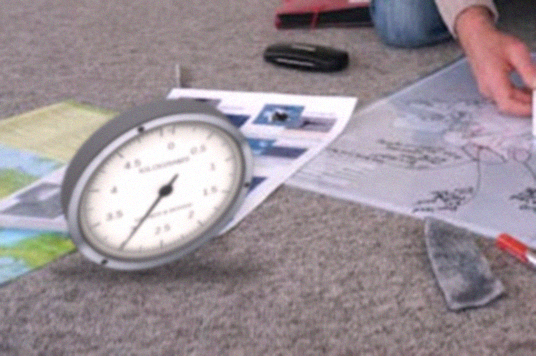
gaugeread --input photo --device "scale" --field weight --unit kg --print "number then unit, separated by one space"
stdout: 3 kg
